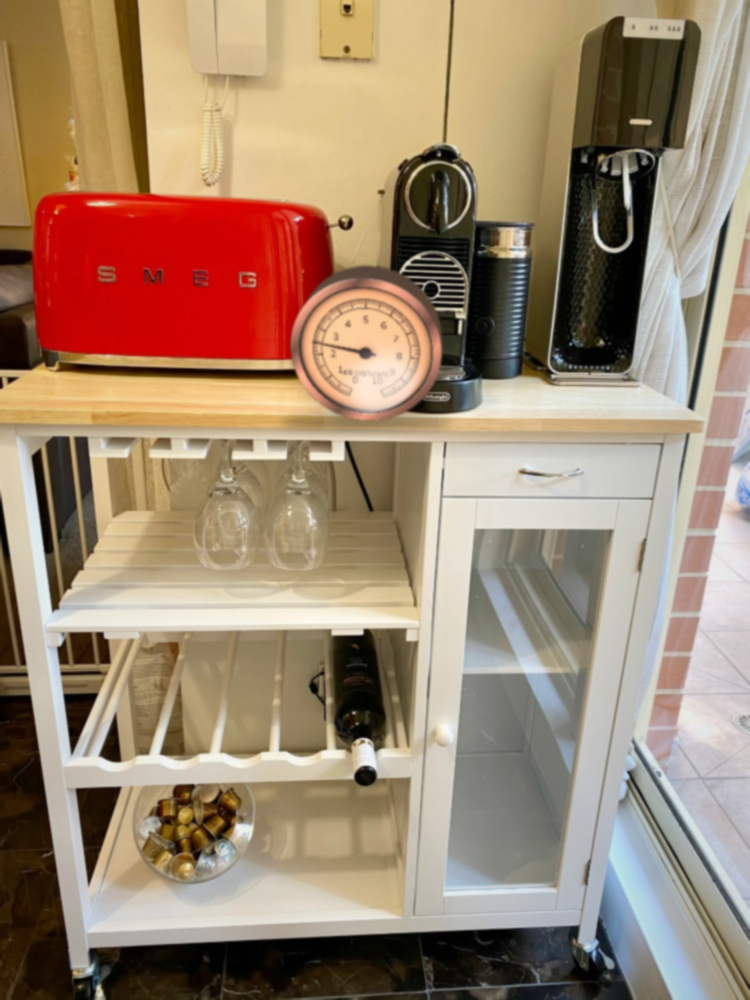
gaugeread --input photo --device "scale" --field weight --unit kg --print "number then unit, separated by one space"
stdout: 2.5 kg
